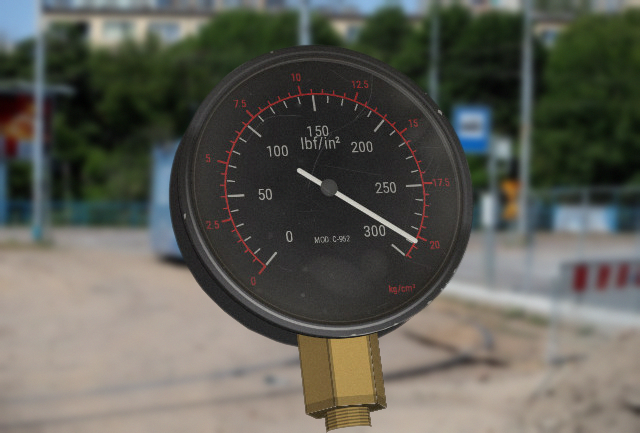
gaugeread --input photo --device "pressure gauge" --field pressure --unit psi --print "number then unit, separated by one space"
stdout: 290 psi
